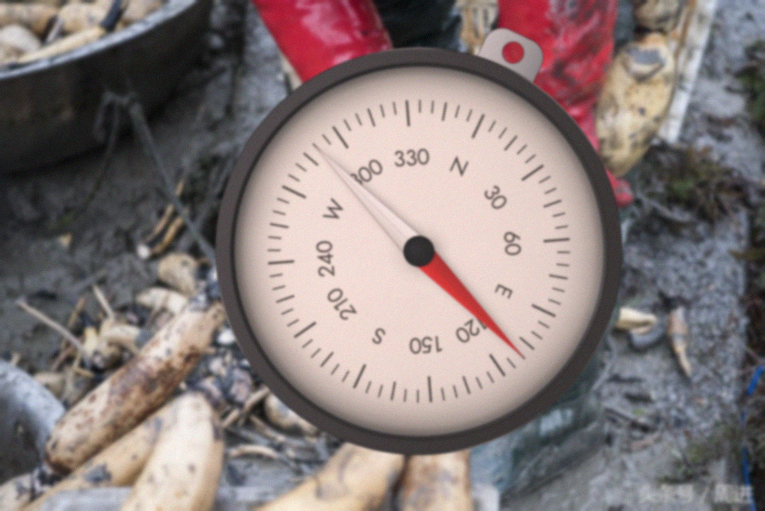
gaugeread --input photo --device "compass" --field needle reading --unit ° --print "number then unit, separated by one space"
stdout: 110 °
